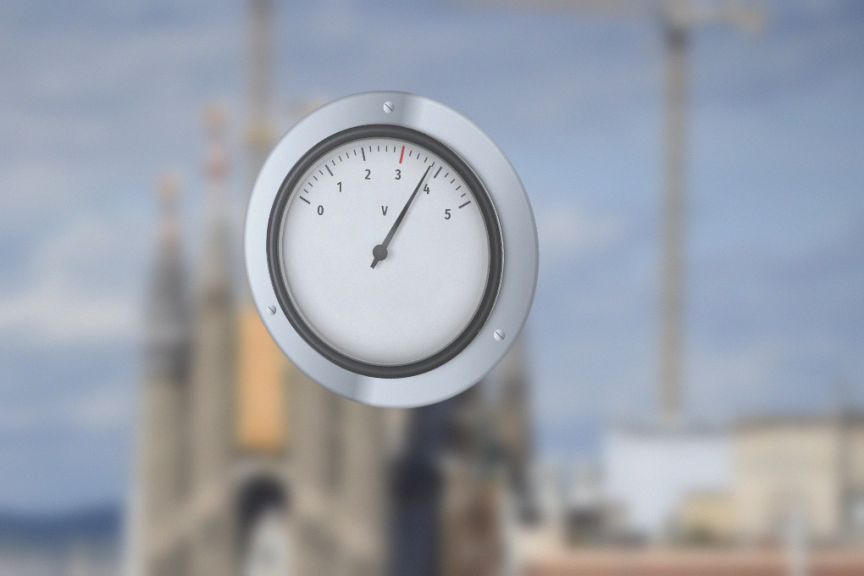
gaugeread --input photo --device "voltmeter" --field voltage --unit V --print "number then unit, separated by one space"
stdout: 3.8 V
